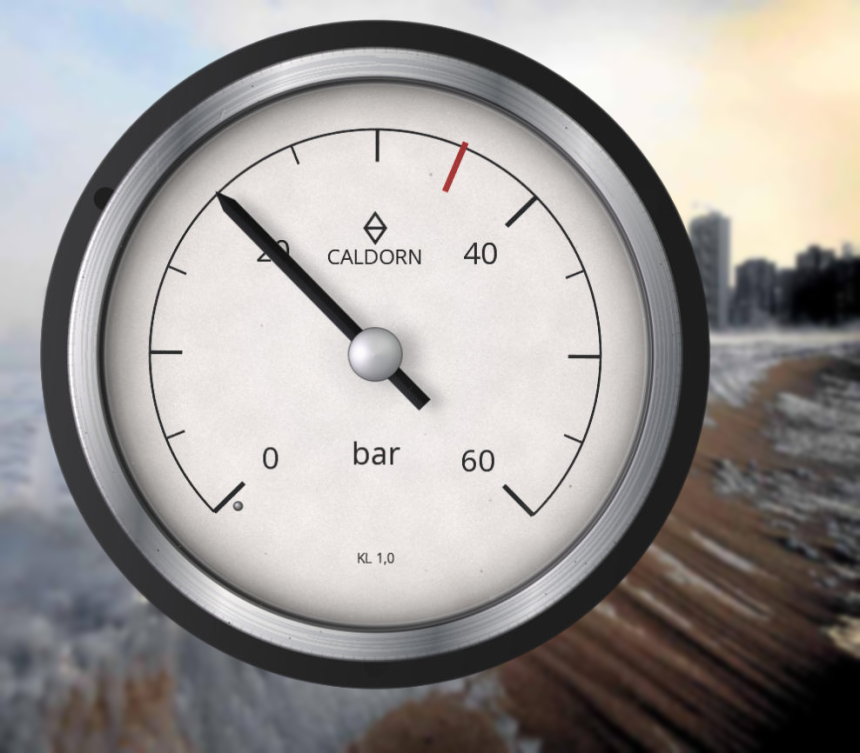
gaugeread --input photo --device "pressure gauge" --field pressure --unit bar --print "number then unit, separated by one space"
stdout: 20 bar
